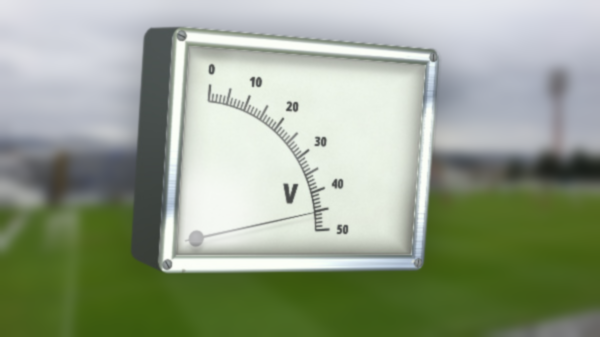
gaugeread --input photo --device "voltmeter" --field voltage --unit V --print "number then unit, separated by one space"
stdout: 45 V
